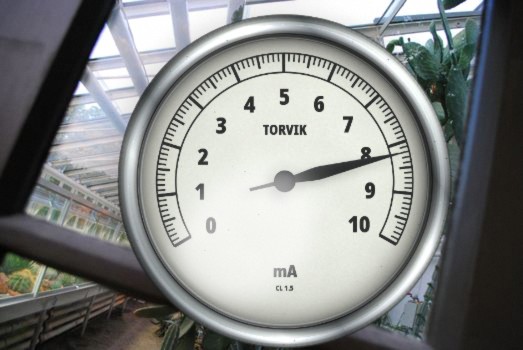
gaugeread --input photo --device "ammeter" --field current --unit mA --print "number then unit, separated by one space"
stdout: 8.2 mA
